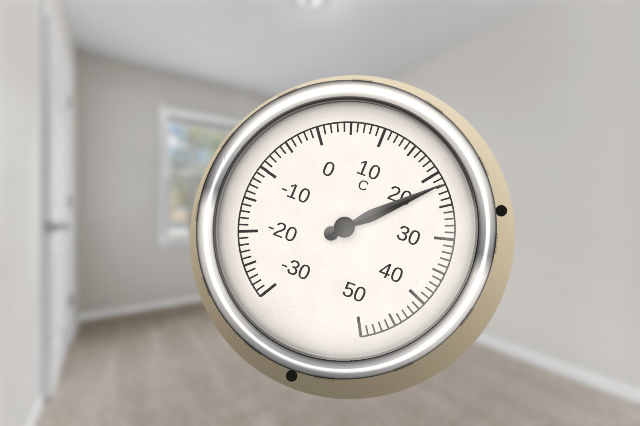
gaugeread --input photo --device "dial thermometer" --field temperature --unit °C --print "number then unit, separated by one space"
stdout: 22 °C
